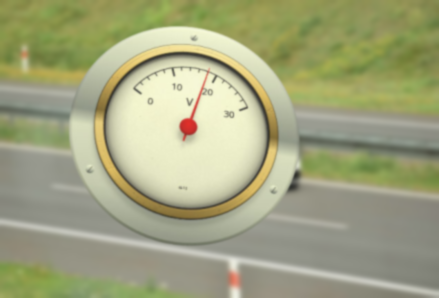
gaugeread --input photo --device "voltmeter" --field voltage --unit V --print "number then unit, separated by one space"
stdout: 18 V
